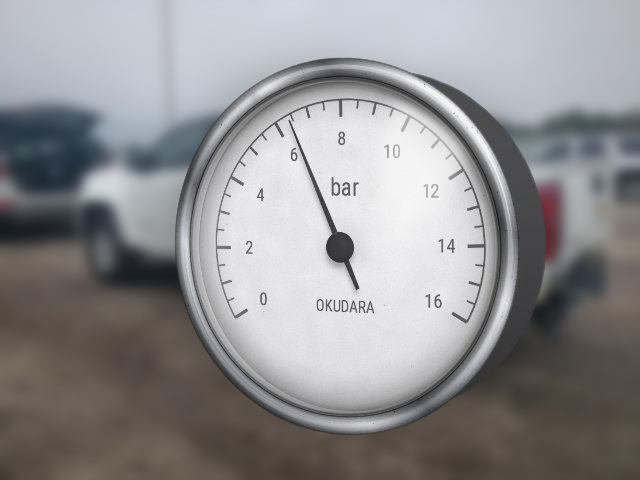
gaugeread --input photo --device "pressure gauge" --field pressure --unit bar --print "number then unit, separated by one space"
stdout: 6.5 bar
